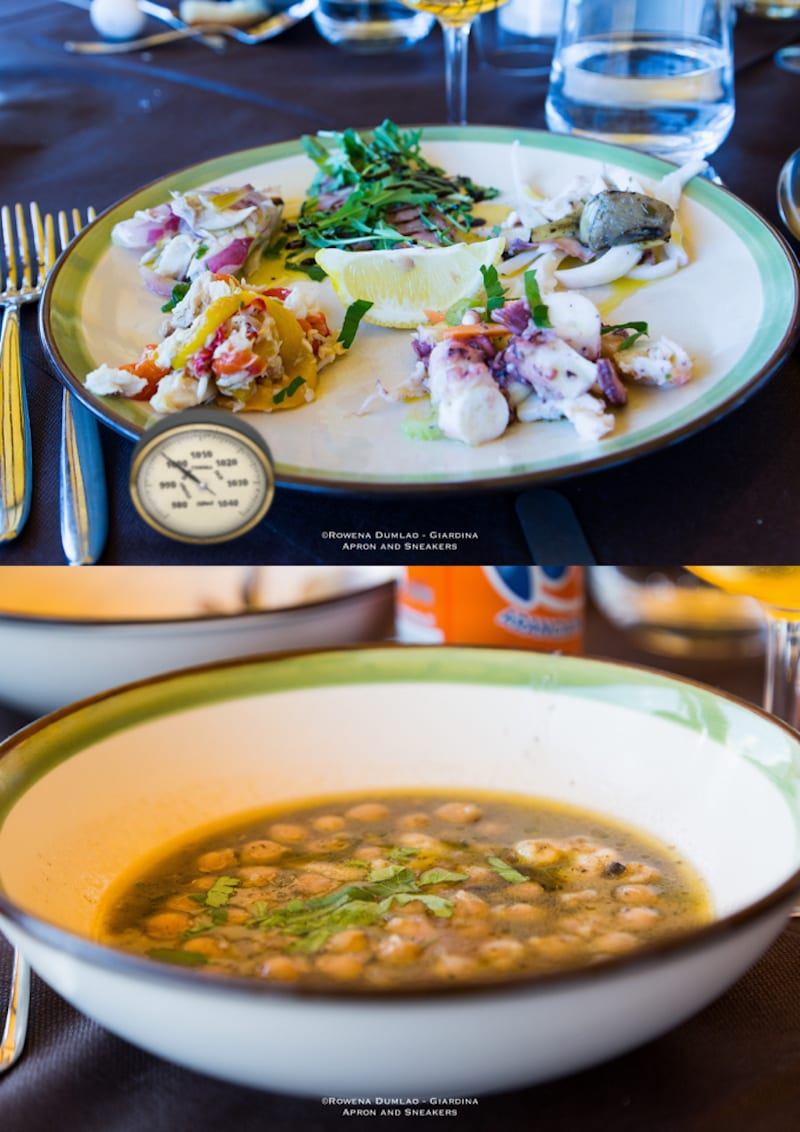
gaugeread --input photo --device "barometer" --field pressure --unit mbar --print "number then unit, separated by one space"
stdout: 1000 mbar
